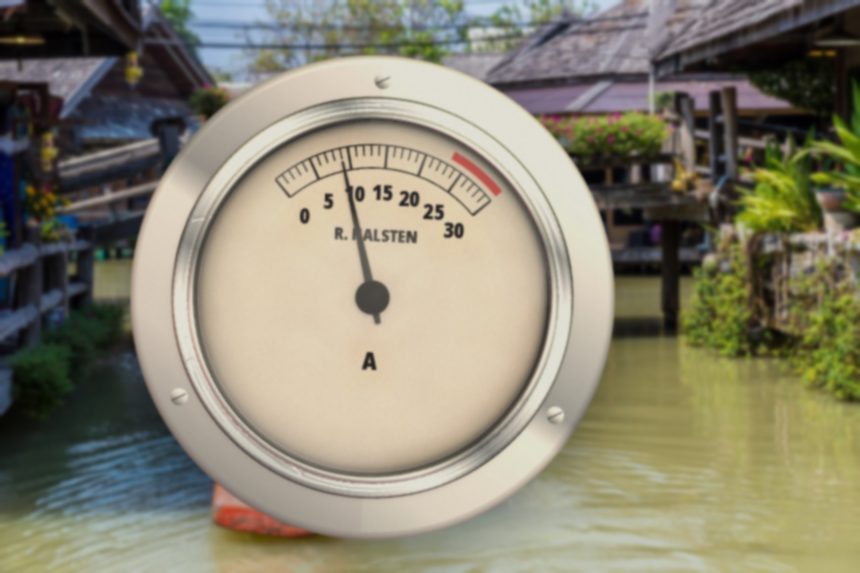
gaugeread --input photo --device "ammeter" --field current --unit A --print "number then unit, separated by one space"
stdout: 9 A
